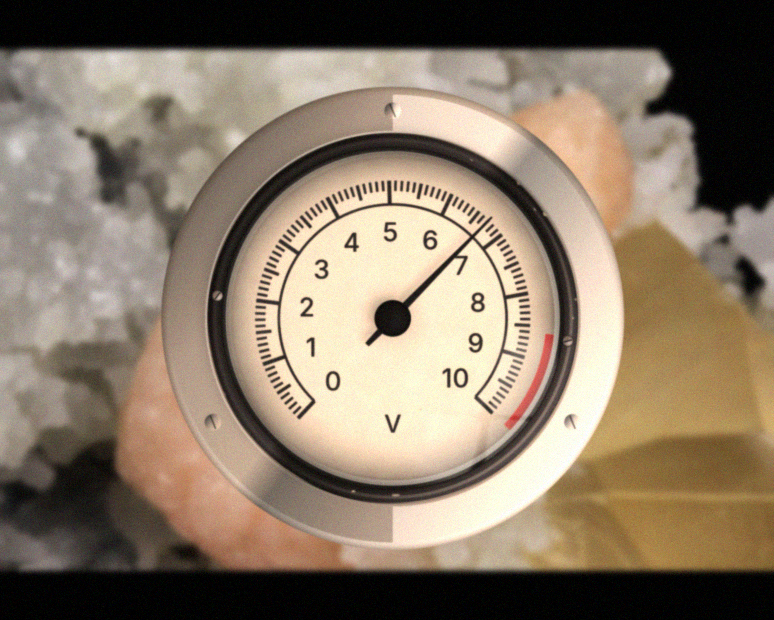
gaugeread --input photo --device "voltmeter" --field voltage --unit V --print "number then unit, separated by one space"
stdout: 6.7 V
